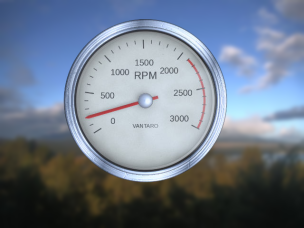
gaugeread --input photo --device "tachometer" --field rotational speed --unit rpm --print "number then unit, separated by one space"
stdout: 200 rpm
